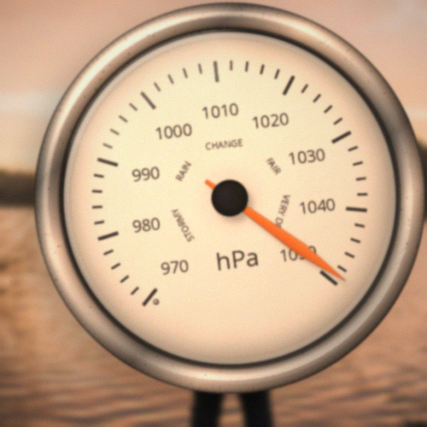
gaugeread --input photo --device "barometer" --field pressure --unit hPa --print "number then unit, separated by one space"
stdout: 1049 hPa
